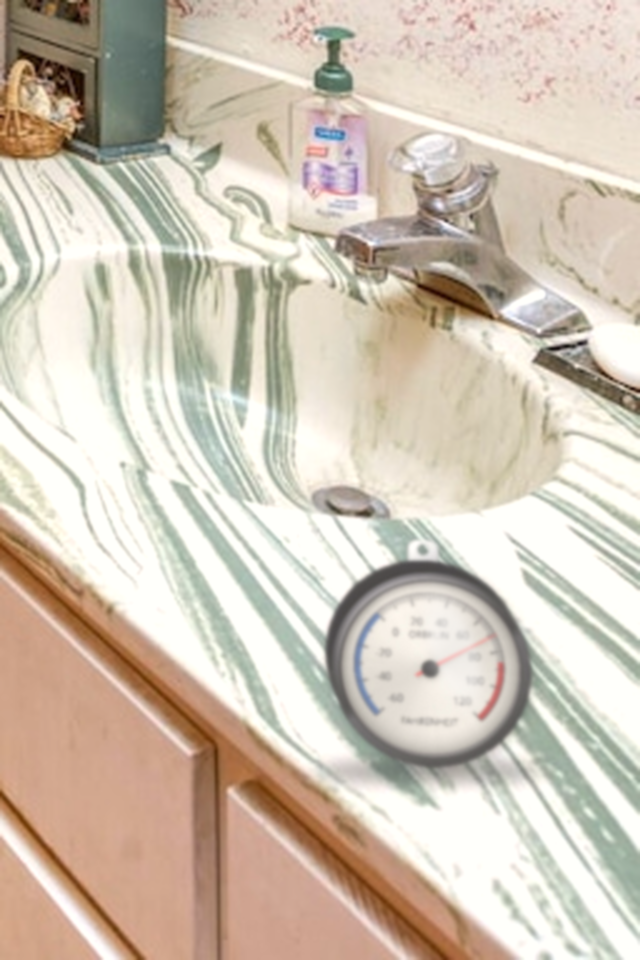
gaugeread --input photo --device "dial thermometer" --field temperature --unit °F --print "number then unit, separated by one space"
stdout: 70 °F
